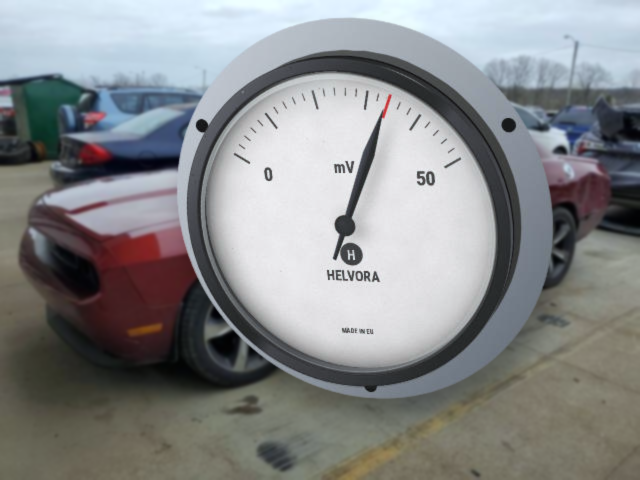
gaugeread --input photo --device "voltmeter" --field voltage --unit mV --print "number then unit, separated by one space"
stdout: 34 mV
